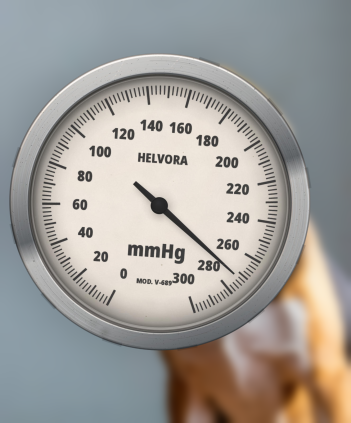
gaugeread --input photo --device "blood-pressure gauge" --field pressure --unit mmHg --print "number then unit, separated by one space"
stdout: 272 mmHg
